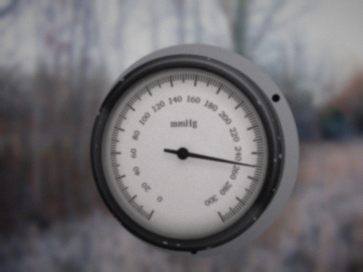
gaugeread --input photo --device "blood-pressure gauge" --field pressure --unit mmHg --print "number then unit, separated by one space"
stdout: 250 mmHg
